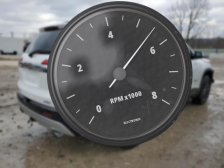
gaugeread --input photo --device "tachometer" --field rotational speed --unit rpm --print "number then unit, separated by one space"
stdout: 5500 rpm
